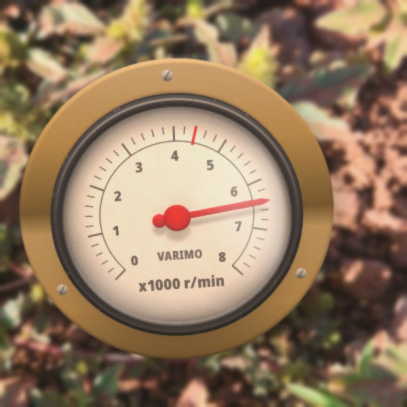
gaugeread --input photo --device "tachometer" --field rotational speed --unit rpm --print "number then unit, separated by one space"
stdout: 6400 rpm
